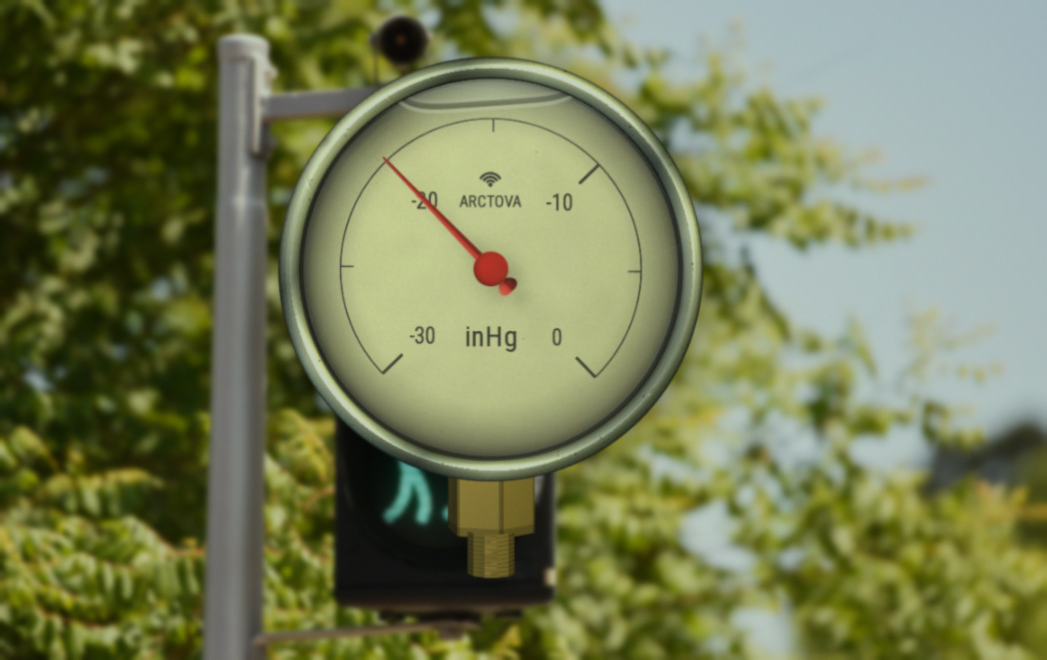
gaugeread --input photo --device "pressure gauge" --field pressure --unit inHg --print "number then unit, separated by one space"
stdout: -20 inHg
